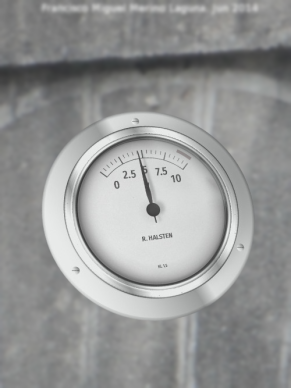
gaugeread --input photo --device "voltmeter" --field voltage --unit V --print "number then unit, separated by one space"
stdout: 4.5 V
